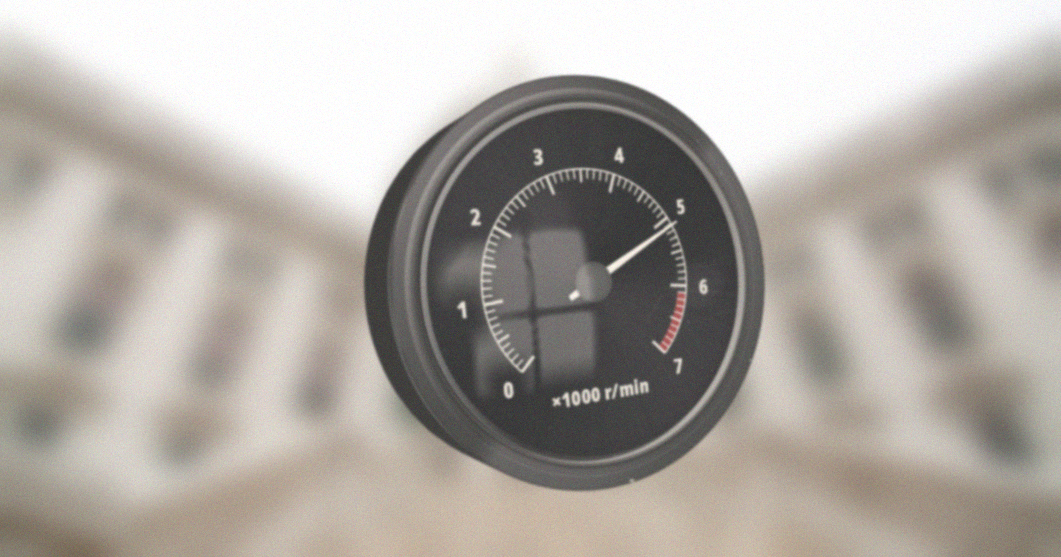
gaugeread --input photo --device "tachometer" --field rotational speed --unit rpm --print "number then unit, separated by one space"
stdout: 5100 rpm
